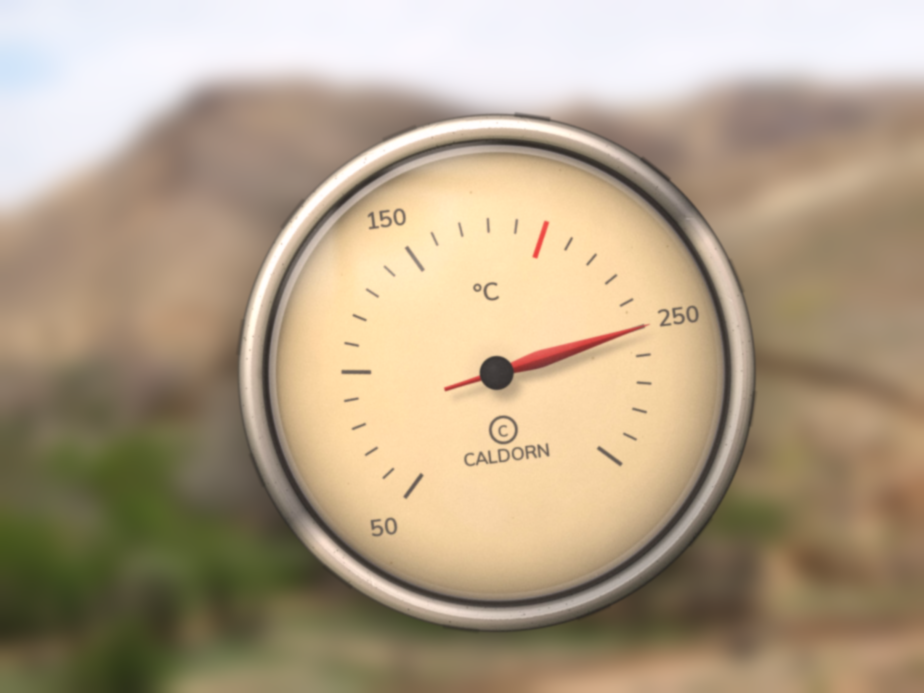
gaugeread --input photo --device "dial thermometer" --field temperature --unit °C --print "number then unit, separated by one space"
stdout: 250 °C
